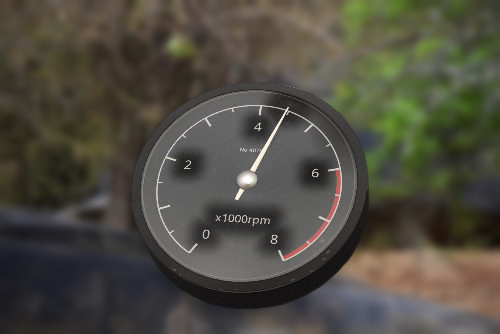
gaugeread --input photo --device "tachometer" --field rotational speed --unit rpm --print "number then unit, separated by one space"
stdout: 4500 rpm
